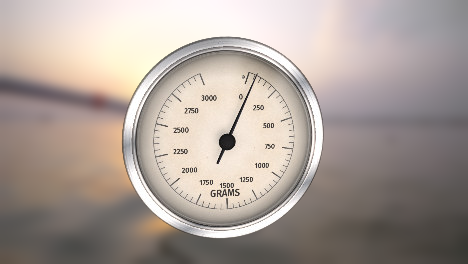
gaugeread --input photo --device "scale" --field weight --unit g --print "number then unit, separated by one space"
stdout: 50 g
